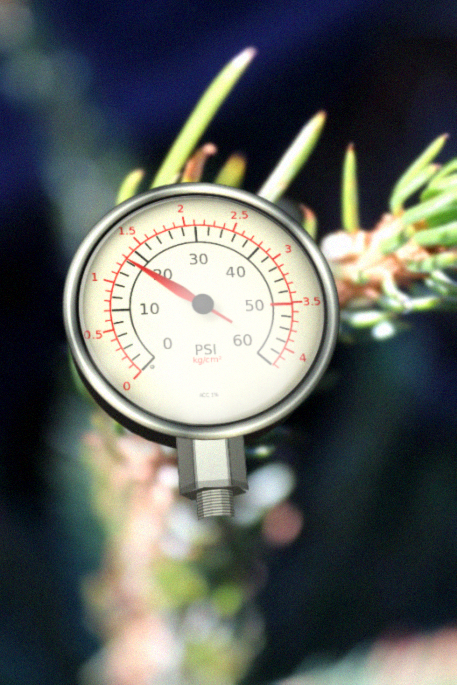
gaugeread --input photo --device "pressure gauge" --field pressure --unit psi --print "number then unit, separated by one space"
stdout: 18 psi
